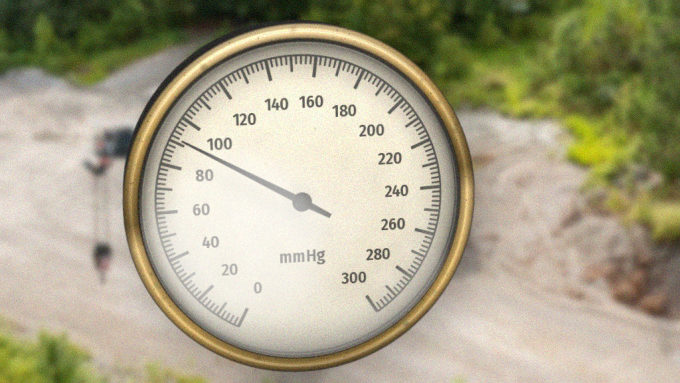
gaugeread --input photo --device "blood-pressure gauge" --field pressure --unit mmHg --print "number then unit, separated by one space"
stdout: 92 mmHg
